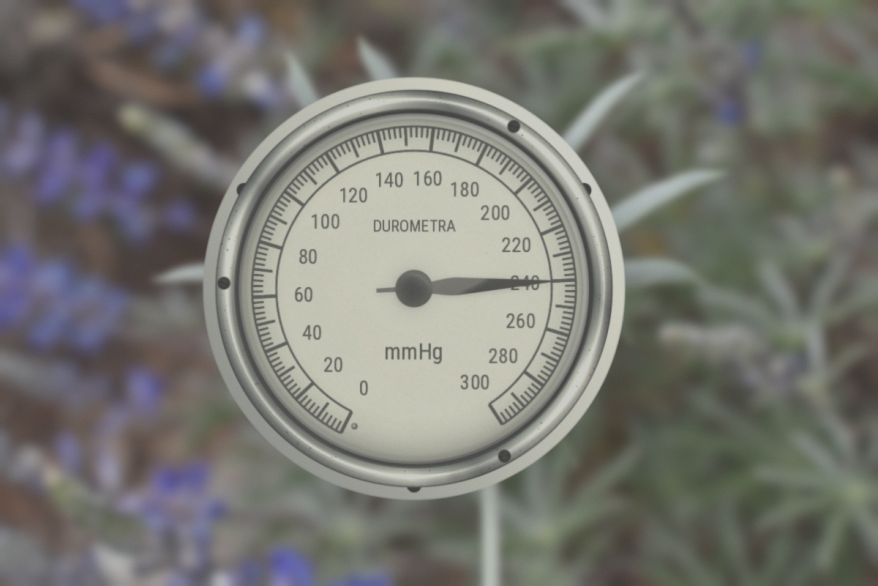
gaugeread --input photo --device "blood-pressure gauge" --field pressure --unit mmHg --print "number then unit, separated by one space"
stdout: 240 mmHg
